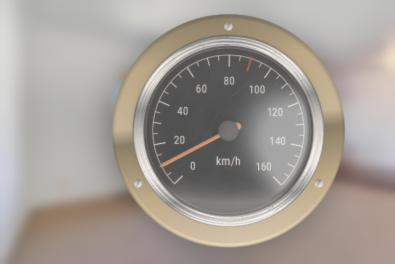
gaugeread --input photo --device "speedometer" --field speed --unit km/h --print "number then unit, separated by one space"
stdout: 10 km/h
